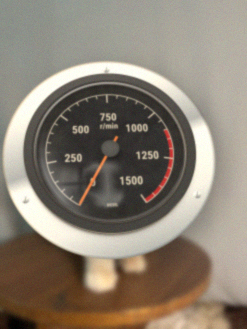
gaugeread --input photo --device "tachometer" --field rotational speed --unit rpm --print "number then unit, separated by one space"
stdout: 0 rpm
